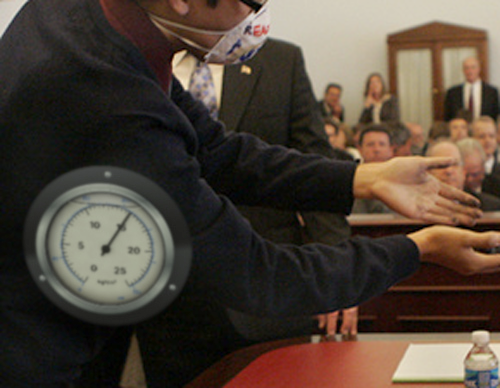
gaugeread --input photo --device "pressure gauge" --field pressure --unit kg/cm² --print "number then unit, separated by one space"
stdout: 15 kg/cm²
